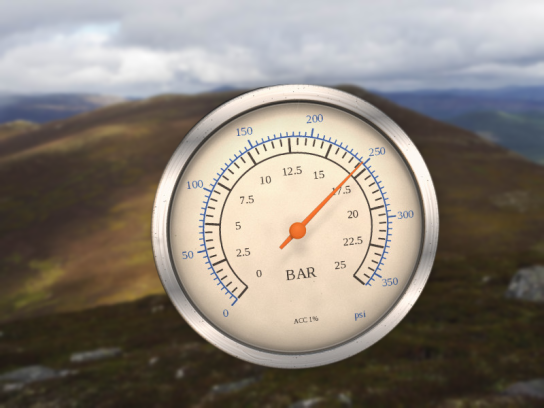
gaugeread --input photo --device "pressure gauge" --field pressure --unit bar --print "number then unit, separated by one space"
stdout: 17 bar
